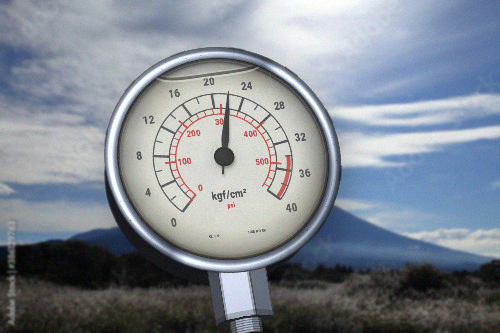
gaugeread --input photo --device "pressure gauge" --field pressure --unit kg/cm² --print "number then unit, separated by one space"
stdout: 22 kg/cm²
